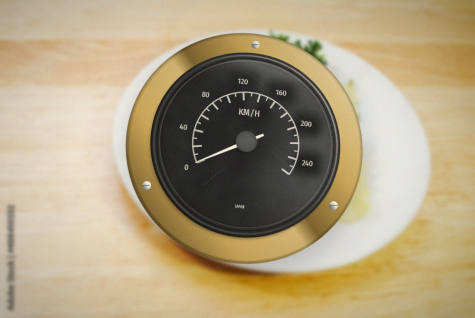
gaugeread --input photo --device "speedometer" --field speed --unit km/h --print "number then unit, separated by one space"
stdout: 0 km/h
